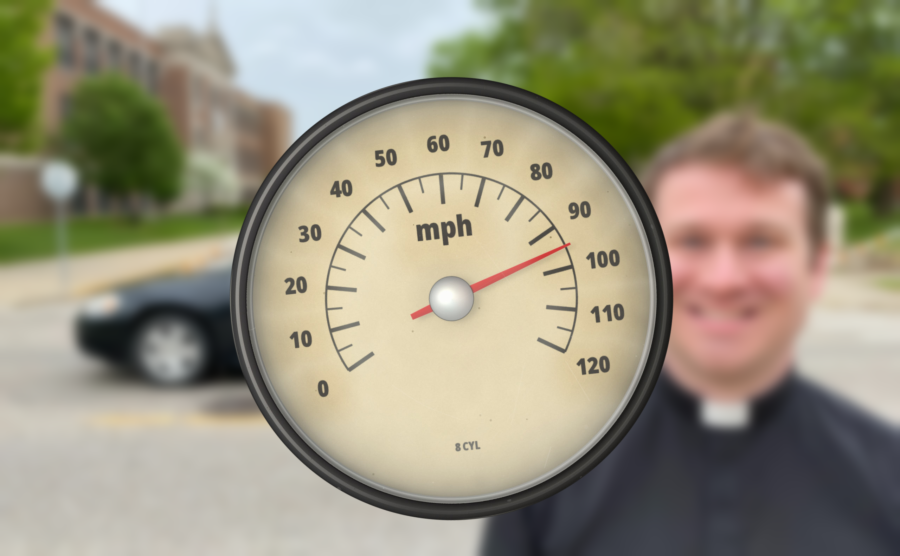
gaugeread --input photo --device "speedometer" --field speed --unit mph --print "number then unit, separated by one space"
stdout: 95 mph
